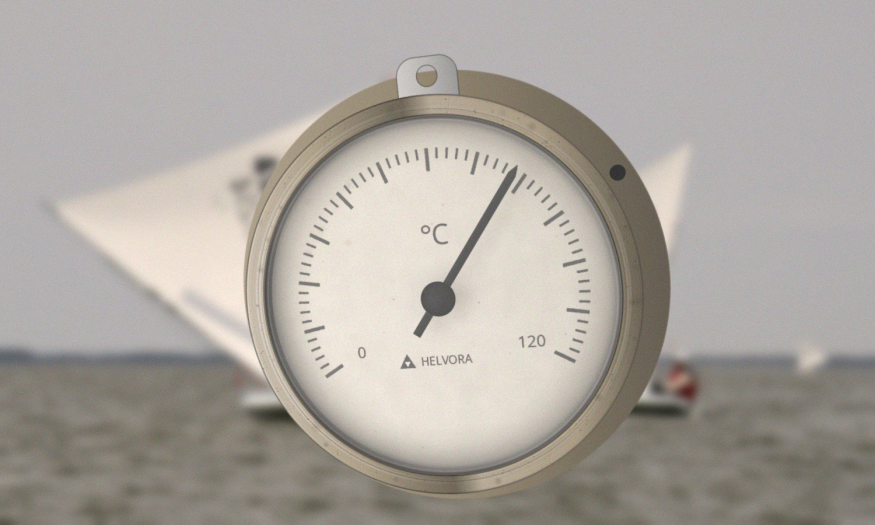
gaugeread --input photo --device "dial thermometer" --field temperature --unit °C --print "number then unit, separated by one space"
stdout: 78 °C
